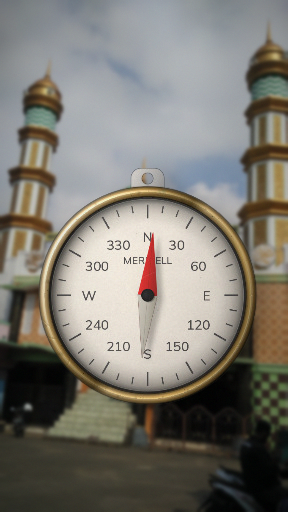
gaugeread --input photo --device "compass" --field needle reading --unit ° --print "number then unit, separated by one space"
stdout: 5 °
